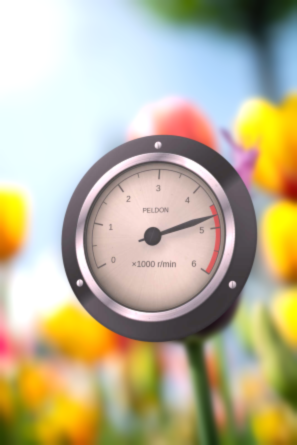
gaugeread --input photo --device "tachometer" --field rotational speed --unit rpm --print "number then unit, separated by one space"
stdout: 4750 rpm
